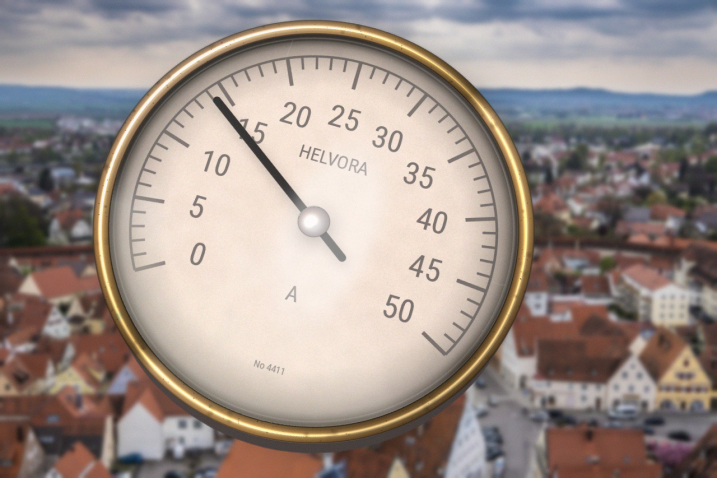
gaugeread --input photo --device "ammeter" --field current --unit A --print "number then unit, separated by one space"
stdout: 14 A
